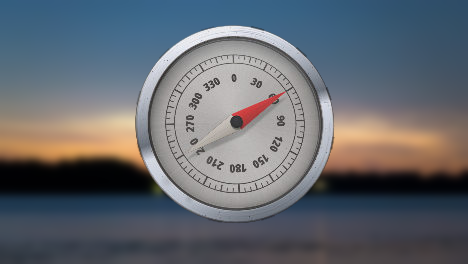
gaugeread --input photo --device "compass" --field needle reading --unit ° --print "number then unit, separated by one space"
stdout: 60 °
